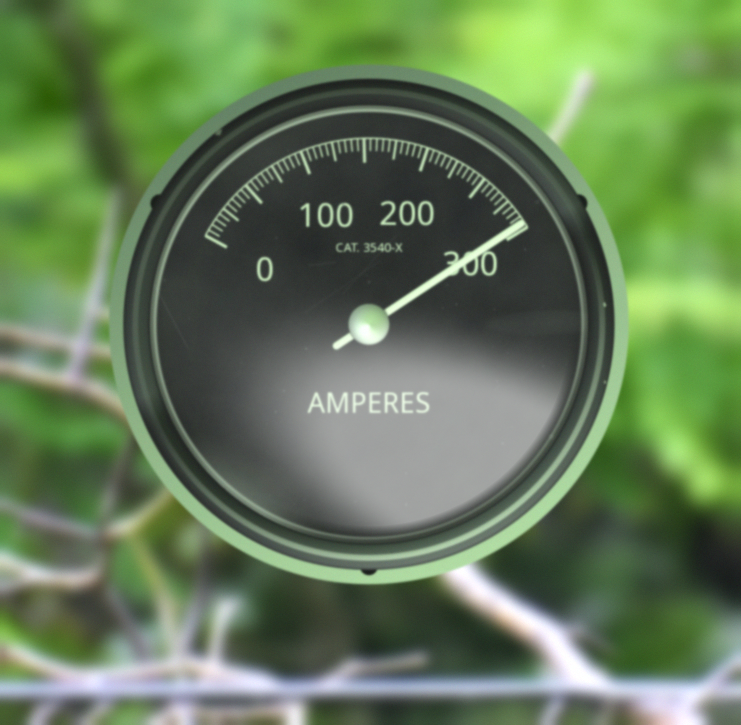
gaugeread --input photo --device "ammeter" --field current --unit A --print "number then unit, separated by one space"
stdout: 295 A
